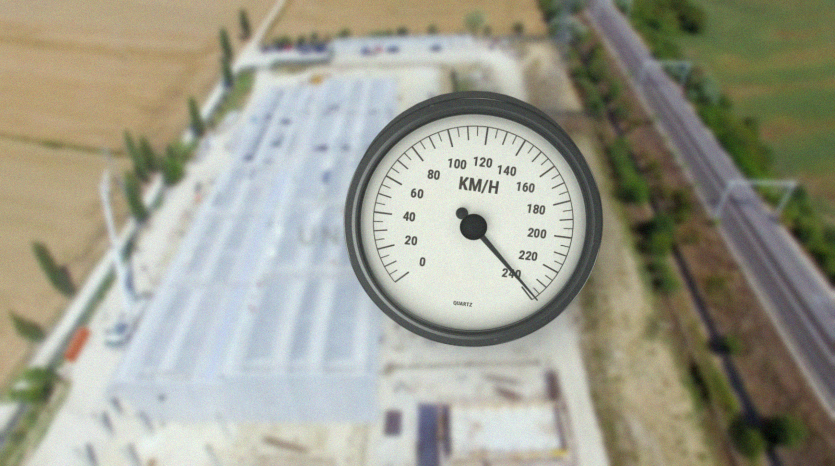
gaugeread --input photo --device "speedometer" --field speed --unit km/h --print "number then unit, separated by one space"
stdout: 237.5 km/h
